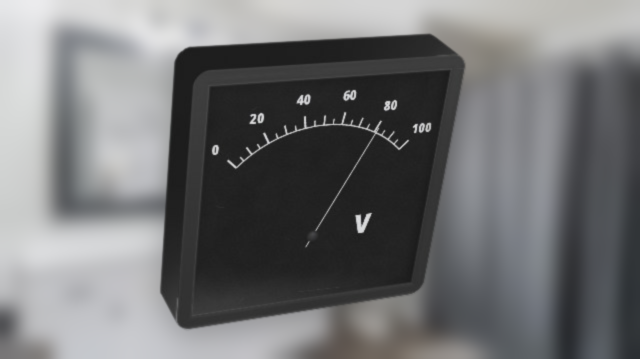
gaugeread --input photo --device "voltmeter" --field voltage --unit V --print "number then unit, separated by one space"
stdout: 80 V
